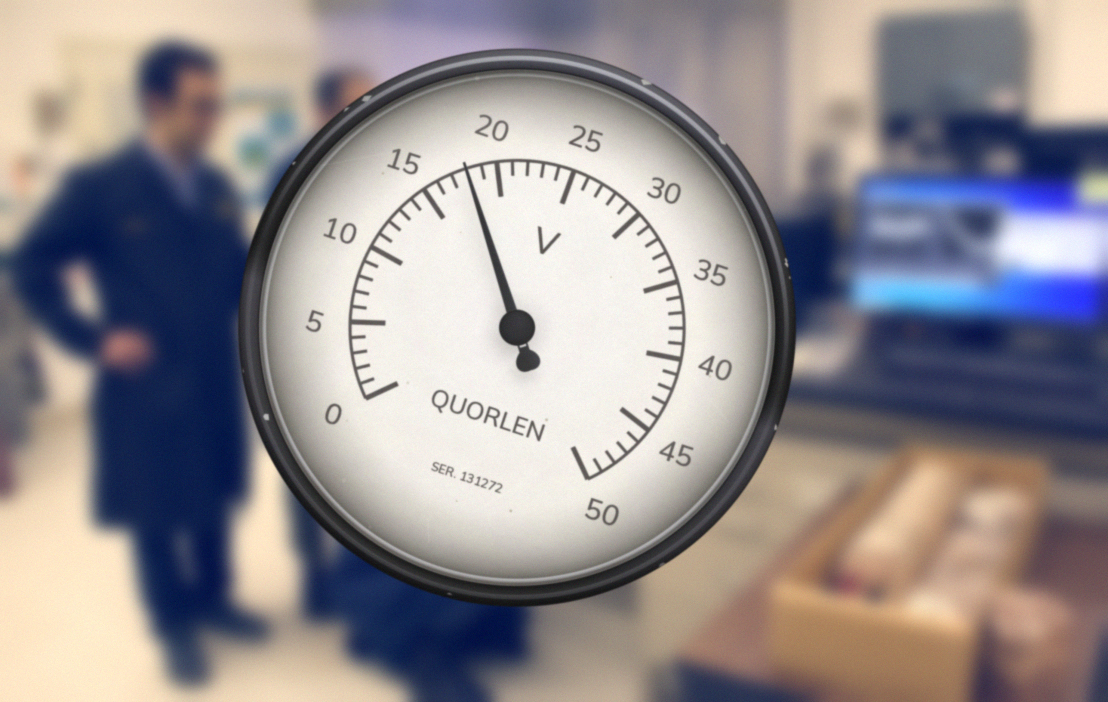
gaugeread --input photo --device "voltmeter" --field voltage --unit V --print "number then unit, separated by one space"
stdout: 18 V
